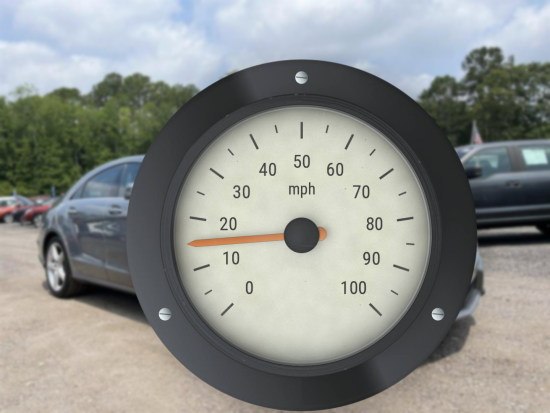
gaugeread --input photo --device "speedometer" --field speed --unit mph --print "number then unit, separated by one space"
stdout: 15 mph
